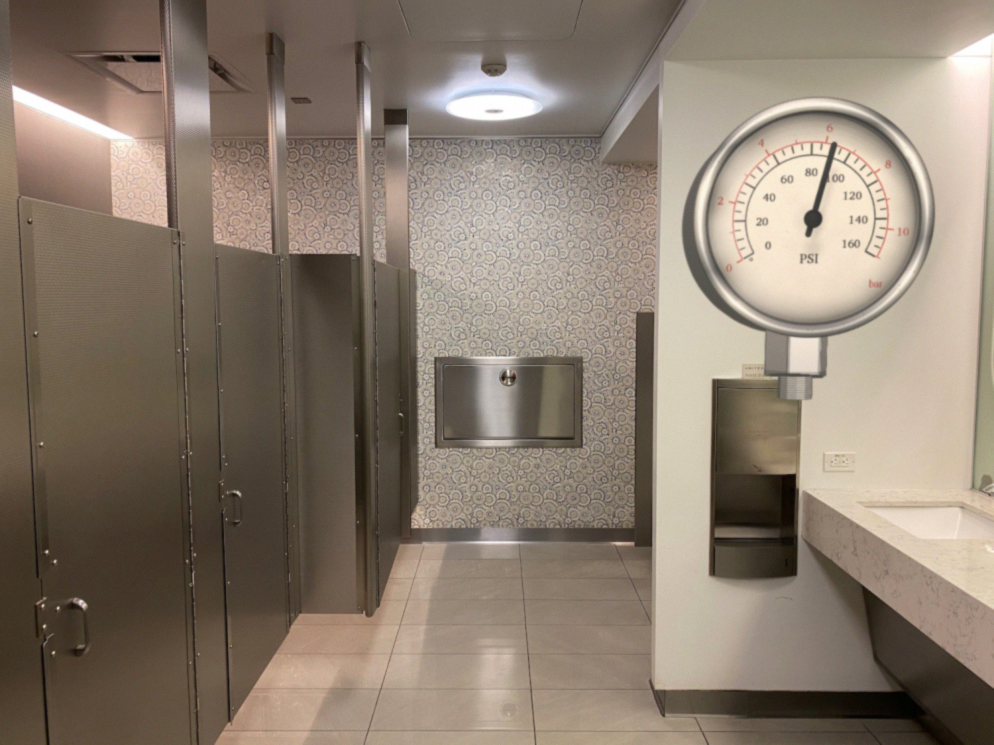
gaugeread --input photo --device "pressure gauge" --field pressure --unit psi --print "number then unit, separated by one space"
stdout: 90 psi
